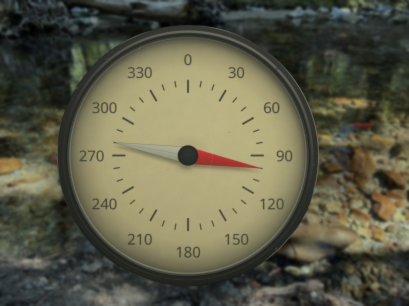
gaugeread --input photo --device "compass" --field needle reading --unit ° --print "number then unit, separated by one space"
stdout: 100 °
